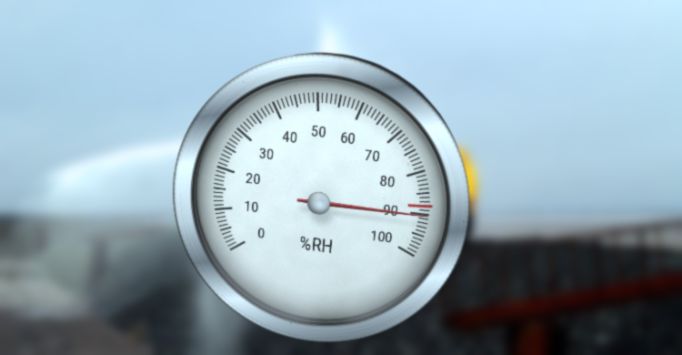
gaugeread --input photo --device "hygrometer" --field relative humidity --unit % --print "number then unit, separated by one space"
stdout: 90 %
